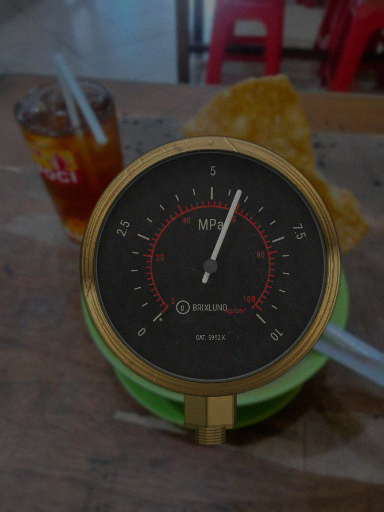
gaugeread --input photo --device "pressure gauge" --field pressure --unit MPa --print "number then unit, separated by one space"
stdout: 5.75 MPa
